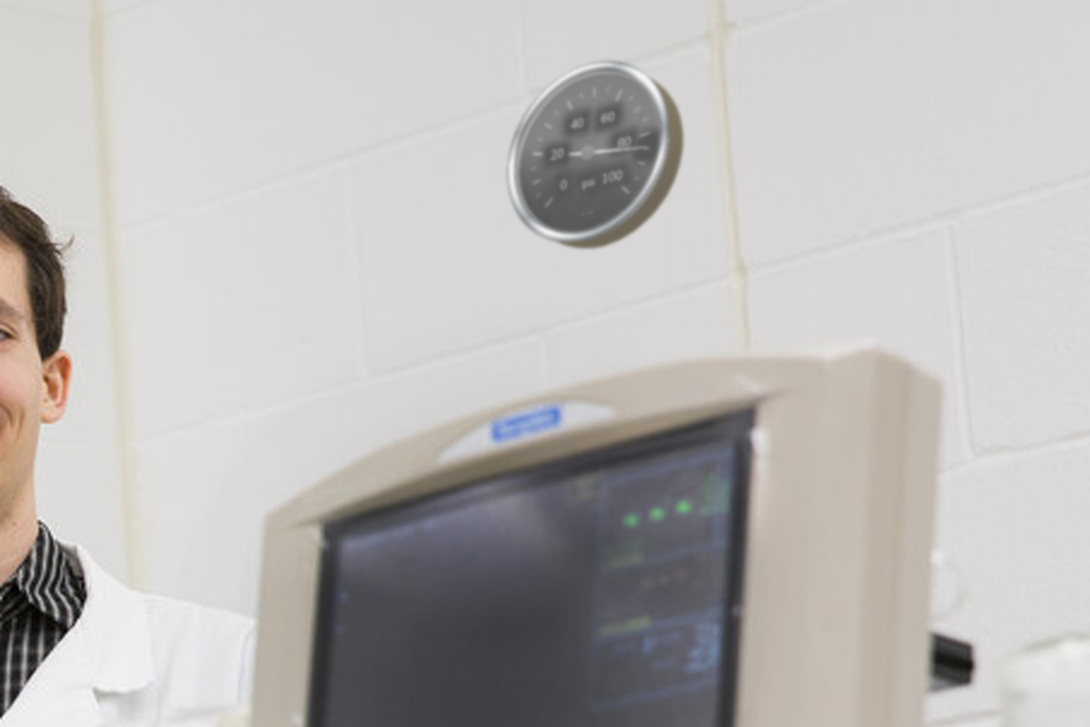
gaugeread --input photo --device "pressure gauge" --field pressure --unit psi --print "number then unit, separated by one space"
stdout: 85 psi
